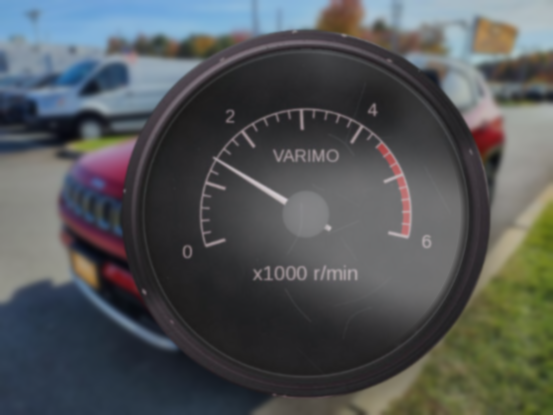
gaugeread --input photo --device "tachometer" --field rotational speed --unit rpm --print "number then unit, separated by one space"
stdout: 1400 rpm
